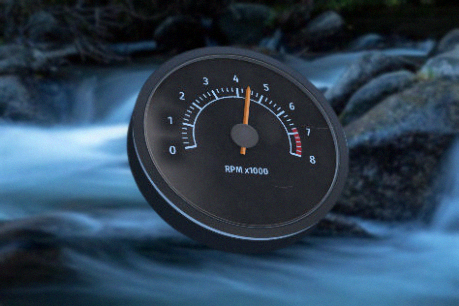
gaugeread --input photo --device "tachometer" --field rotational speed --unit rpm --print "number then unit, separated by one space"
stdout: 4400 rpm
